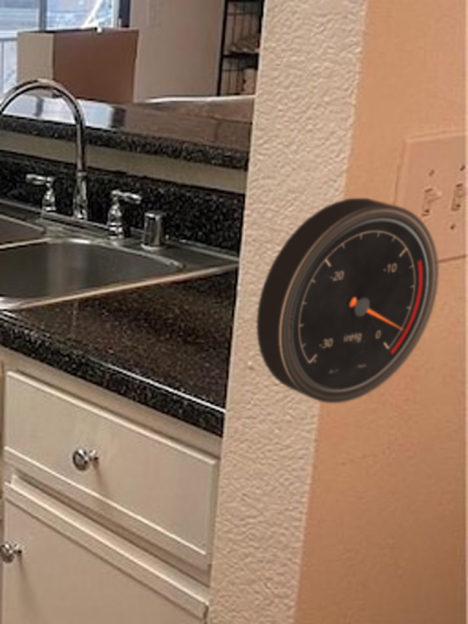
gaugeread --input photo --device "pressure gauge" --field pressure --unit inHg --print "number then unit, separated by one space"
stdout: -2 inHg
